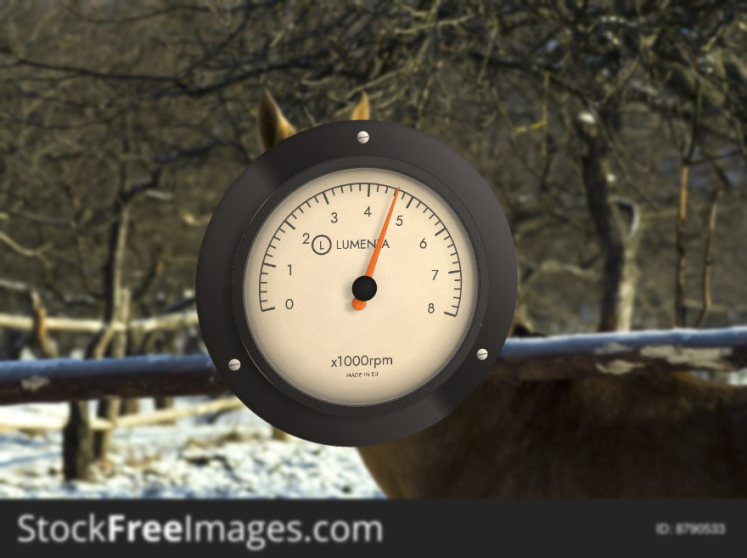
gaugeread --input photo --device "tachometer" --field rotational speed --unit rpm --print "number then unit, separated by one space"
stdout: 4600 rpm
